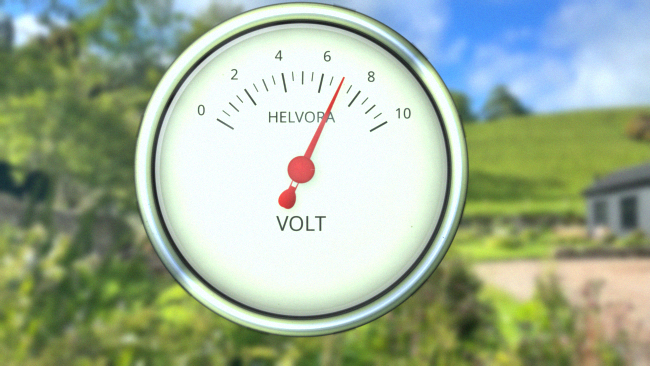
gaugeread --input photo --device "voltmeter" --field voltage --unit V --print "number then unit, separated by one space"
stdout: 7 V
